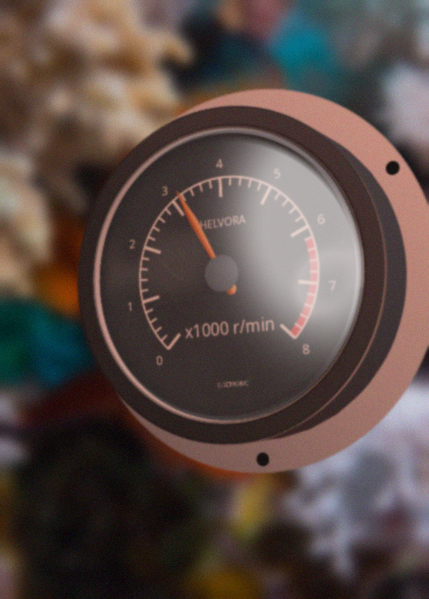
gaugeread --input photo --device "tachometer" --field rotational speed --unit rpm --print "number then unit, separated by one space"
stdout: 3200 rpm
